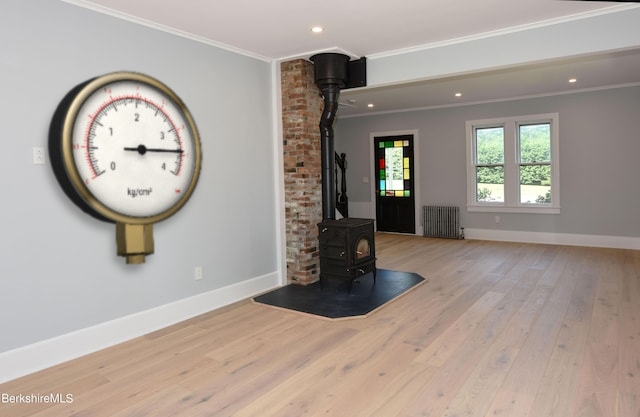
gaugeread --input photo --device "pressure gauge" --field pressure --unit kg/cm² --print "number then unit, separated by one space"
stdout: 3.5 kg/cm²
